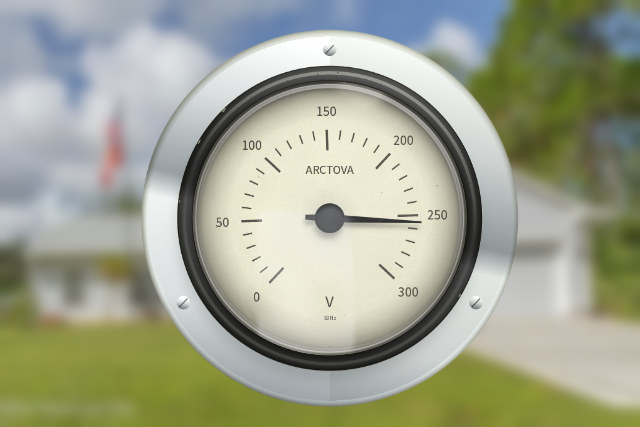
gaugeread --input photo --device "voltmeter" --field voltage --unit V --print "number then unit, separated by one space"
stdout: 255 V
